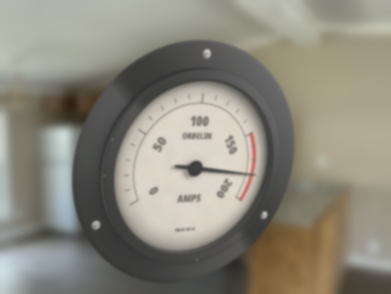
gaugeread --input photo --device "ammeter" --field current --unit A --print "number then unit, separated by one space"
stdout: 180 A
